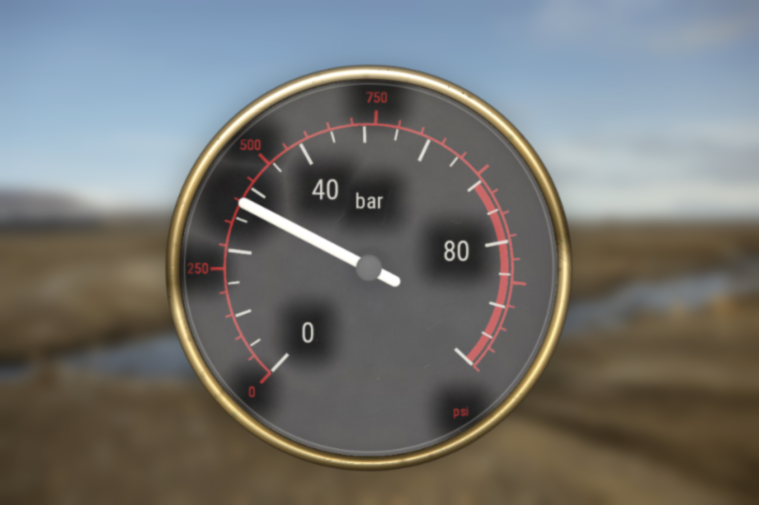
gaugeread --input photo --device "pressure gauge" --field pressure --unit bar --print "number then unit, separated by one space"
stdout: 27.5 bar
